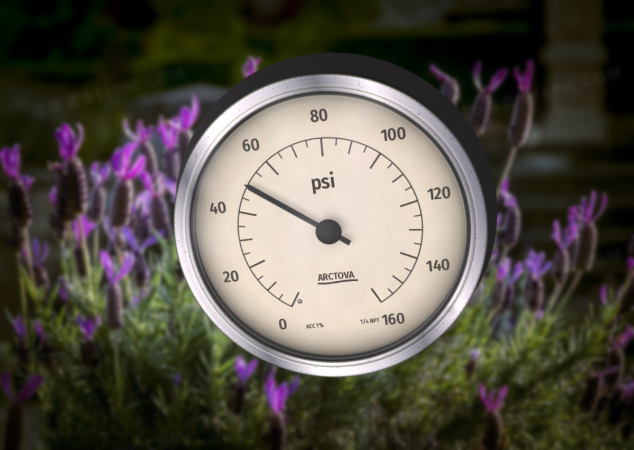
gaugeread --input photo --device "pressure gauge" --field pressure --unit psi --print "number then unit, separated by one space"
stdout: 50 psi
